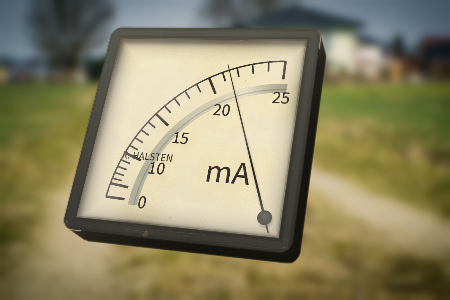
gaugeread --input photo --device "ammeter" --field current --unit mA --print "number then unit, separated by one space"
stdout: 21.5 mA
